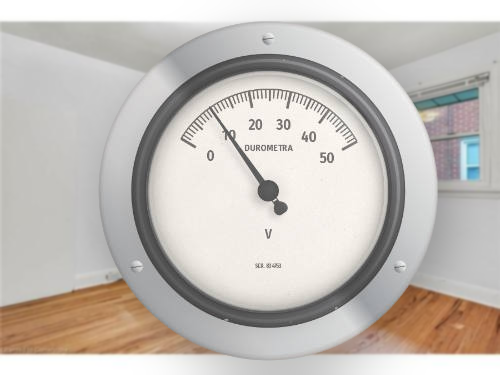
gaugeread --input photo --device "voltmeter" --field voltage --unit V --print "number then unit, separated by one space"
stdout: 10 V
